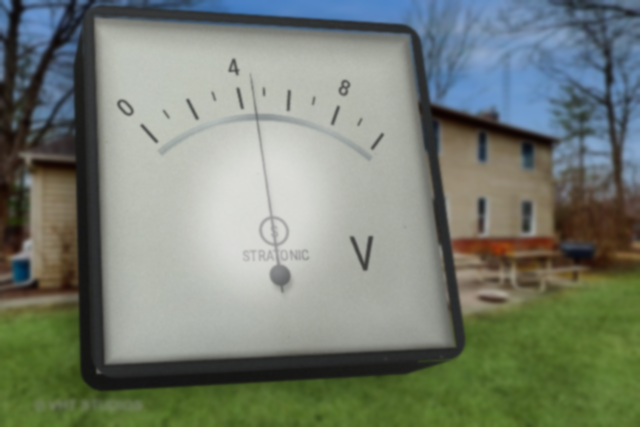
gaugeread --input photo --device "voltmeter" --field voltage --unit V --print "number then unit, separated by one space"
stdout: 4.5 V
